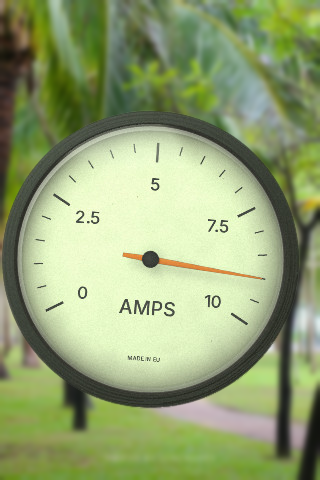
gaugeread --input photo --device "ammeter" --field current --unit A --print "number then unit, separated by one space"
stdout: 9 A
